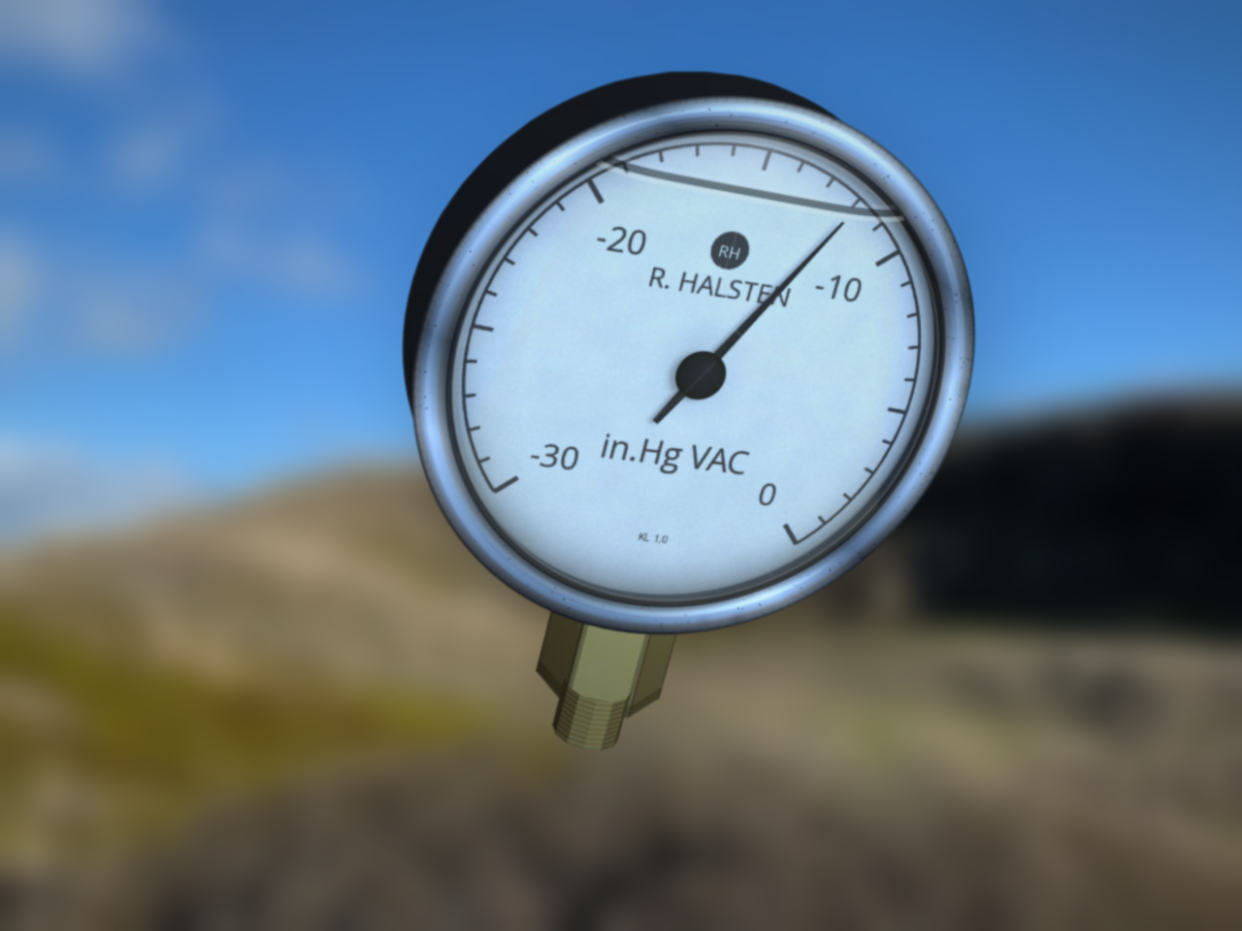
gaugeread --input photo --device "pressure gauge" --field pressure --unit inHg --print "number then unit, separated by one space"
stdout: -12 inHg
